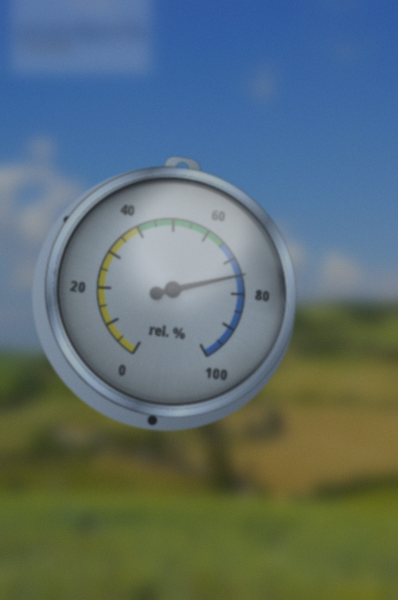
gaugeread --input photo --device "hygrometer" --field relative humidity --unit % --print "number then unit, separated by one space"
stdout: 75 %
